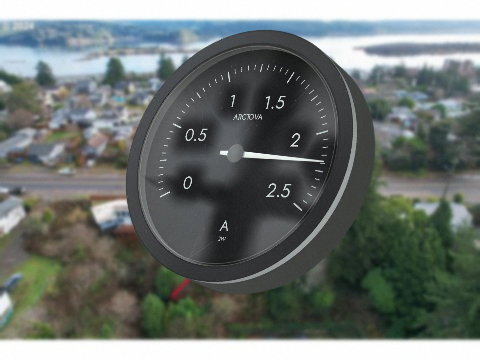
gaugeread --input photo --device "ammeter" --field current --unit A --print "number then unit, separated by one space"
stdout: 2.2 A
